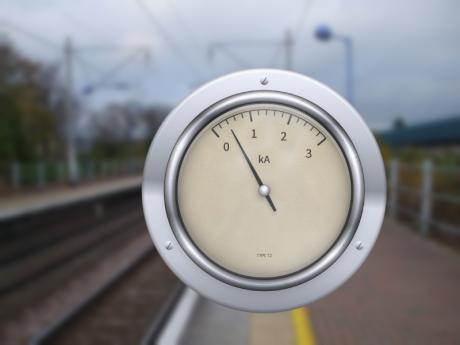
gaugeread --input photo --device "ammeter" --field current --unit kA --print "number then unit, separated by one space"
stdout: 0.4 kA
